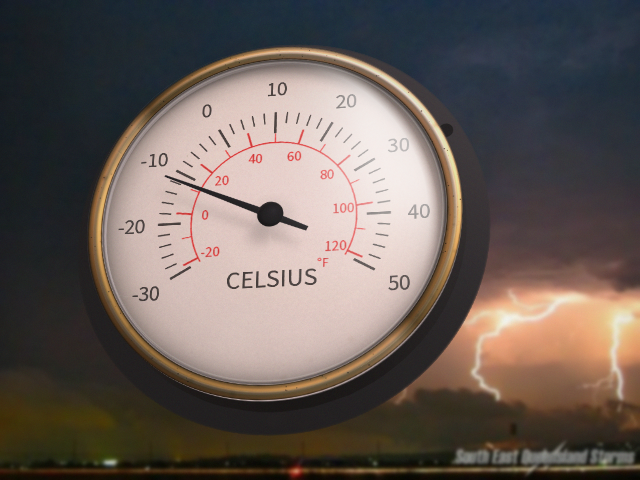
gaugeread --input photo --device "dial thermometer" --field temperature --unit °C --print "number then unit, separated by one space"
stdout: -12 °C
